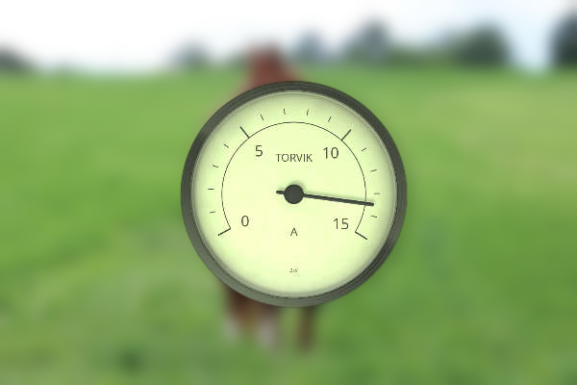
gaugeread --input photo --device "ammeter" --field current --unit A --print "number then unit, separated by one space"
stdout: 13.5 A
